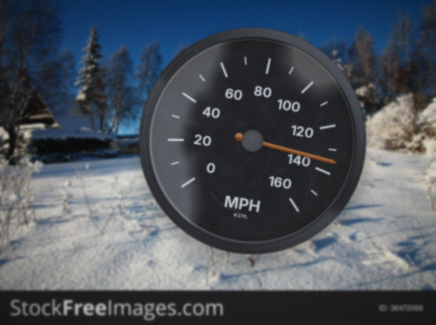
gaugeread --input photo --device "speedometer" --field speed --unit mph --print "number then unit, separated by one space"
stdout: 135 mph
